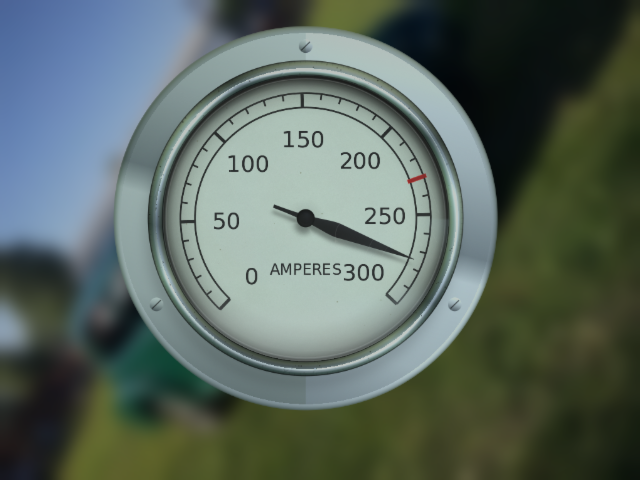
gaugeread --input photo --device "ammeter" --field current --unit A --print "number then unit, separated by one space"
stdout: 275 A
